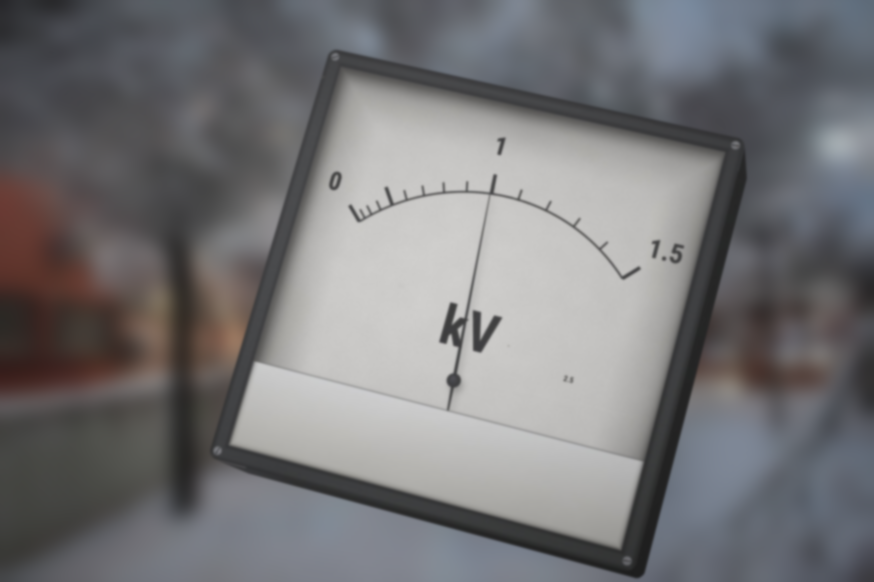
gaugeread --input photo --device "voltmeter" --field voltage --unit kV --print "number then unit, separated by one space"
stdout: 1 kV
